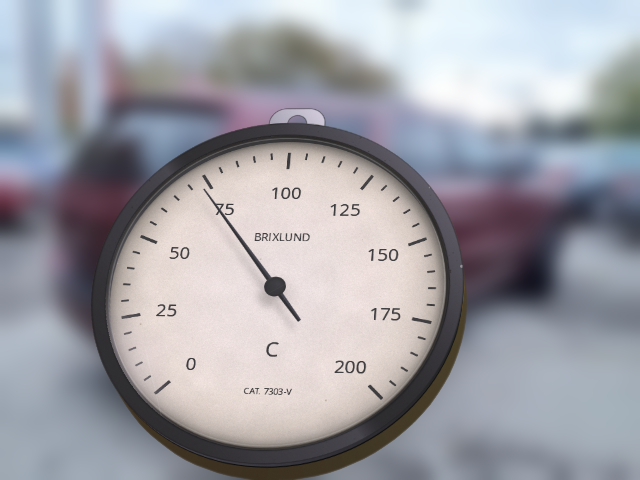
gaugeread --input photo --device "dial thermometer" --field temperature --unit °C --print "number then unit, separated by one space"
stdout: 72.5 °C
